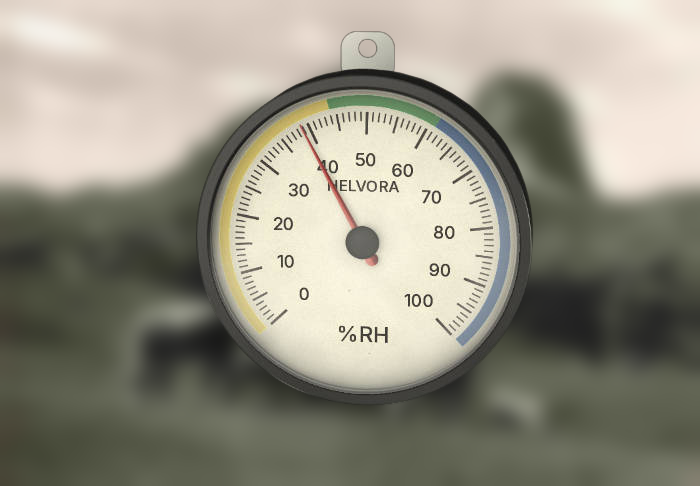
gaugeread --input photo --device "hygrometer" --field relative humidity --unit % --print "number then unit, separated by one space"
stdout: 39 %
